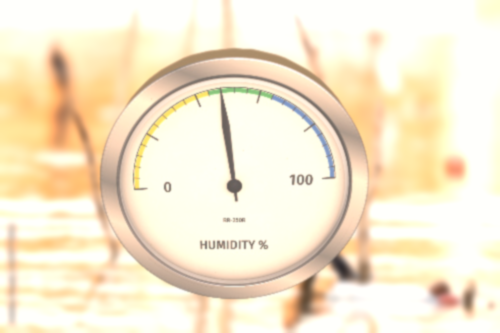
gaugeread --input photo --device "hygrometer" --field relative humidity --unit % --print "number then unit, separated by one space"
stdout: 48 %
